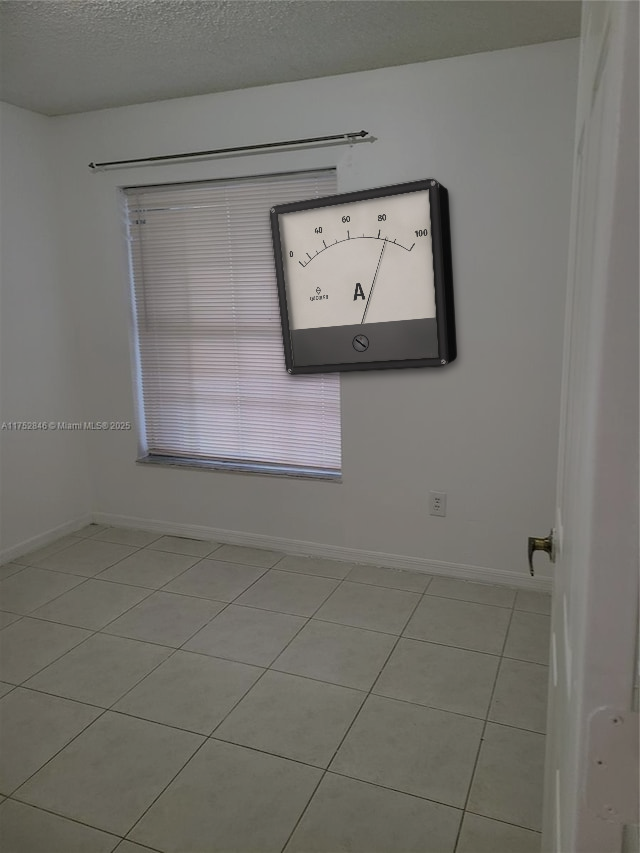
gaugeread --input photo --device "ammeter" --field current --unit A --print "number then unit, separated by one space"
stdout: 85 A
